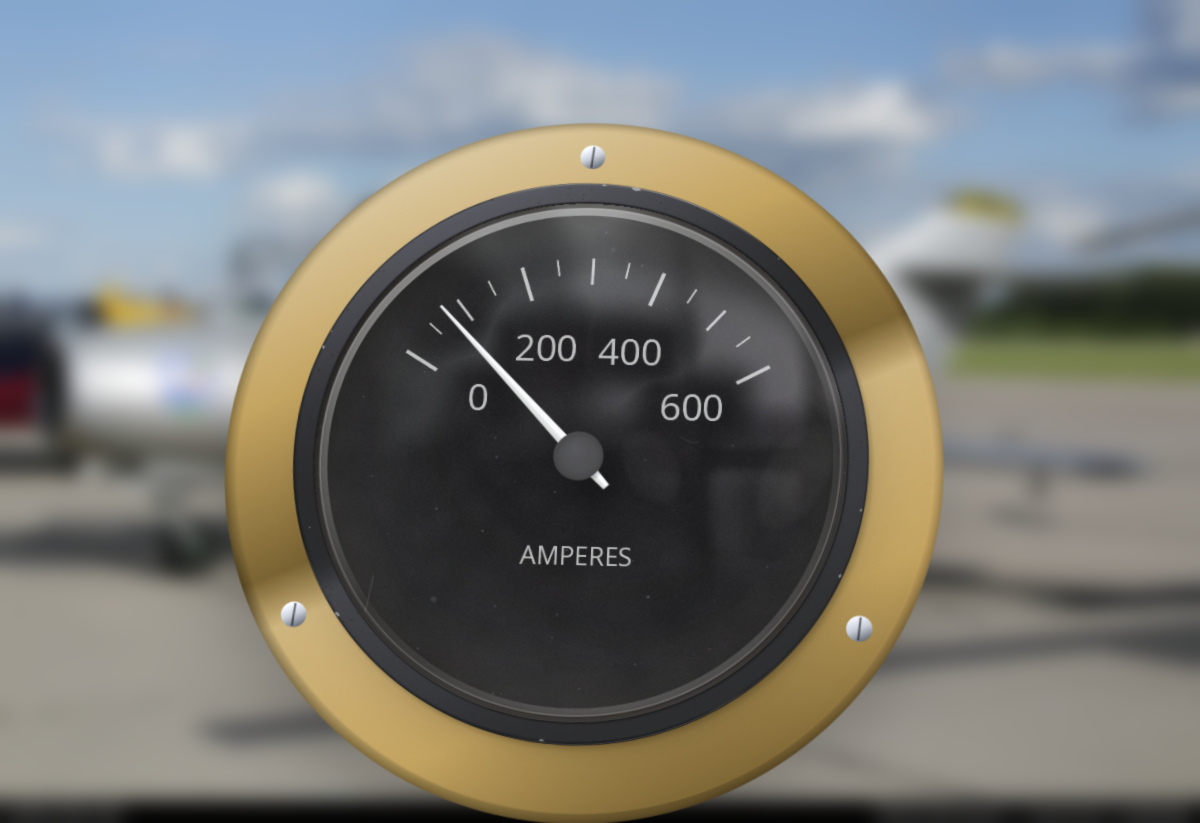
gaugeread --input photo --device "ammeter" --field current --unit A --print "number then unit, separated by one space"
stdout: 75 A
